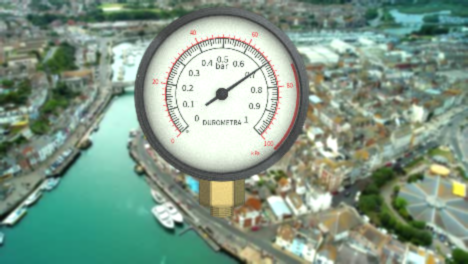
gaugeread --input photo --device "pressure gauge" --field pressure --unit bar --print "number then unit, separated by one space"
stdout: 0.7 bar
